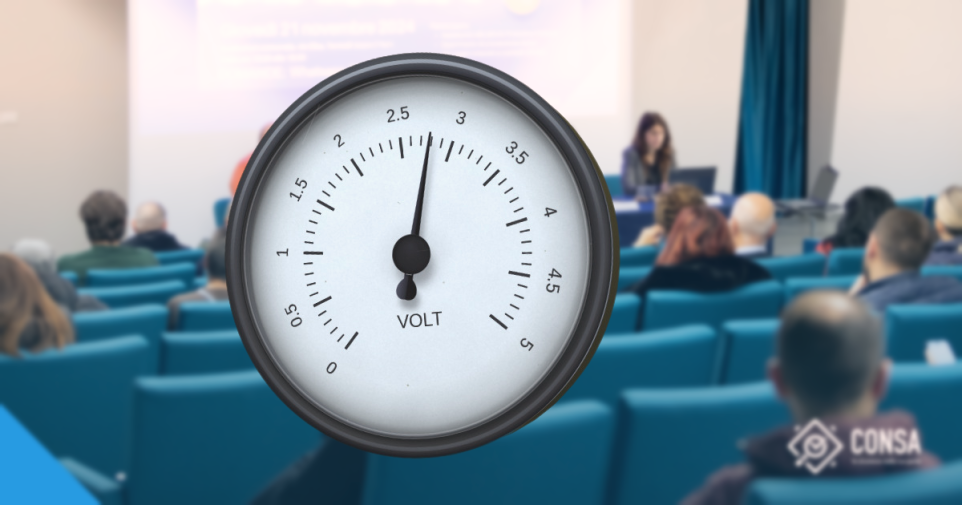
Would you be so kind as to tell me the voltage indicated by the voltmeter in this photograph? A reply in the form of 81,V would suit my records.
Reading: 2.8,V
